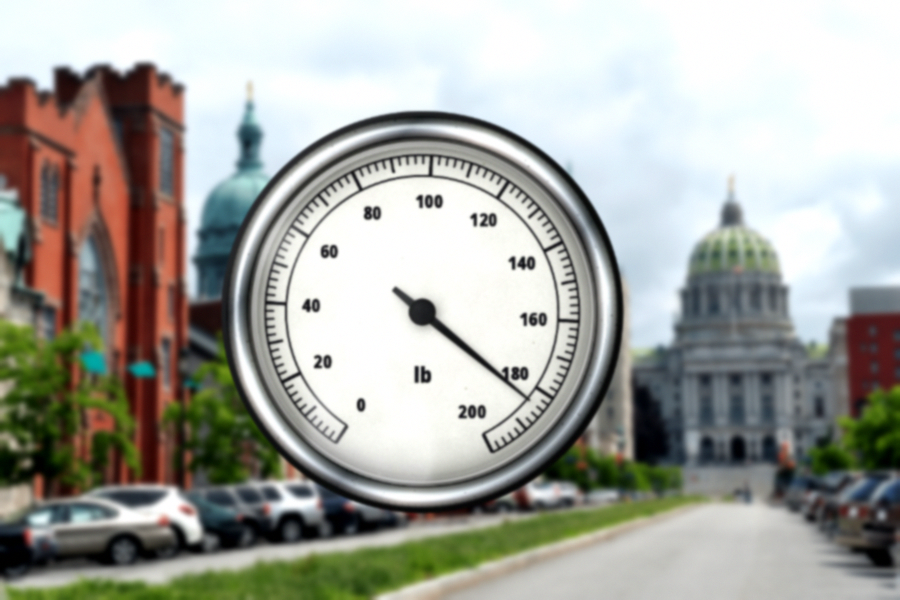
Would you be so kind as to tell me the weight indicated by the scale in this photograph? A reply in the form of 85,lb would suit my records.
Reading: 184,lb
